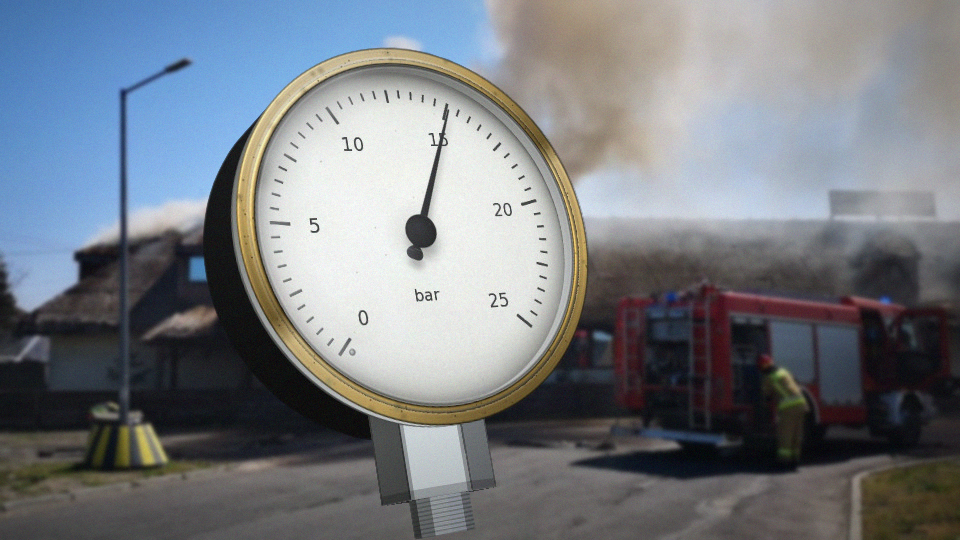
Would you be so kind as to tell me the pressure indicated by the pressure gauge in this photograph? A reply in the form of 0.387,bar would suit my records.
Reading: 15,bar
